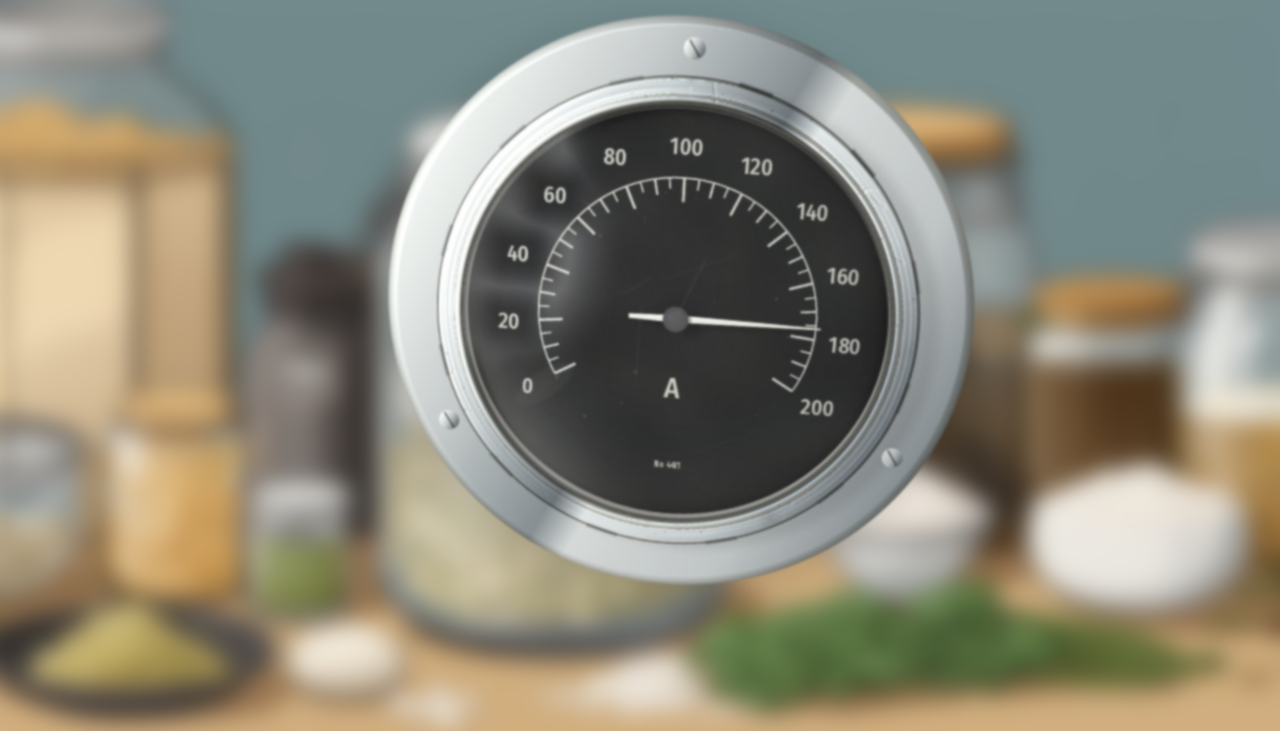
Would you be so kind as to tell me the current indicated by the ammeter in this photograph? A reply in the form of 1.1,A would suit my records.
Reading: 175,A
